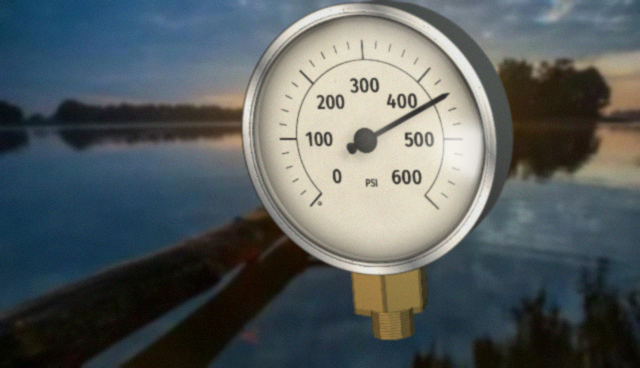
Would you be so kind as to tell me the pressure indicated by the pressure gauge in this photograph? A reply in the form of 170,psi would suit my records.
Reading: 440,psi
